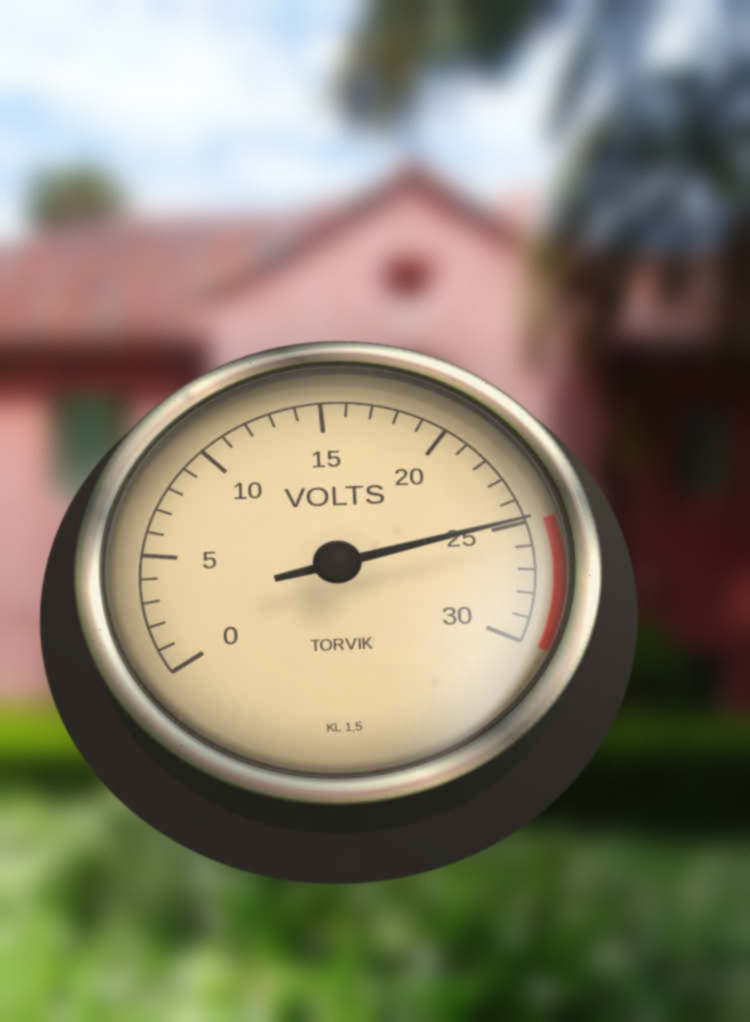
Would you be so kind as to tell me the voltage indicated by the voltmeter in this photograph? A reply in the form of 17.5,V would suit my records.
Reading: 25,V
